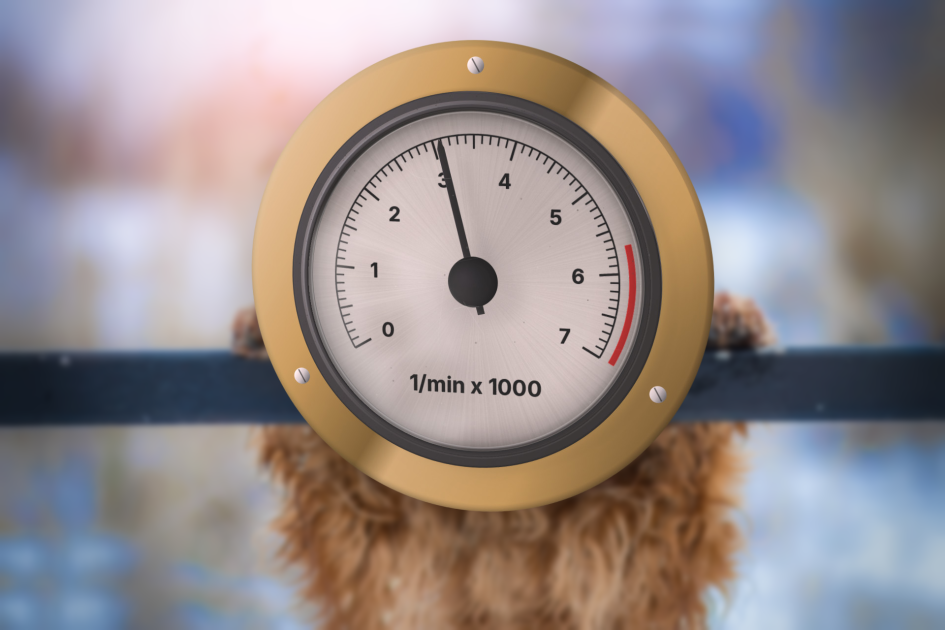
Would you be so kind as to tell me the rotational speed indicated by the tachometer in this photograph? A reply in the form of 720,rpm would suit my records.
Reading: 3100,rpm
